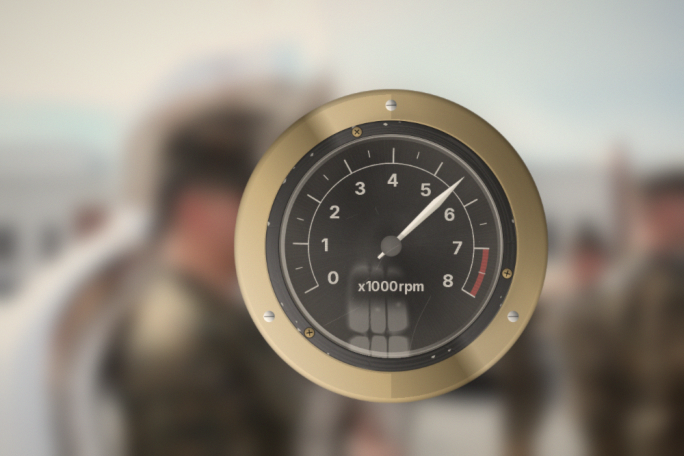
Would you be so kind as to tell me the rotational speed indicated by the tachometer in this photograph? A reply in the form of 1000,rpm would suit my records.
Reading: 5500,rpm
